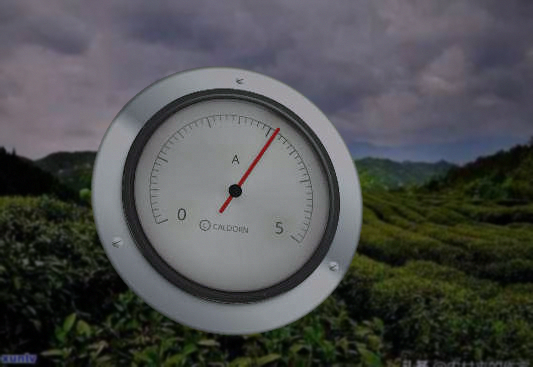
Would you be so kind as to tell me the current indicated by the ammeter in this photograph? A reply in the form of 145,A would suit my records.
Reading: 3.1,A
